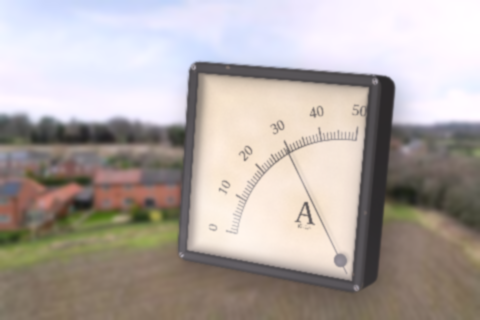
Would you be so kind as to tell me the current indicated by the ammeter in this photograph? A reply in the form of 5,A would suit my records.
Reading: 30,A
